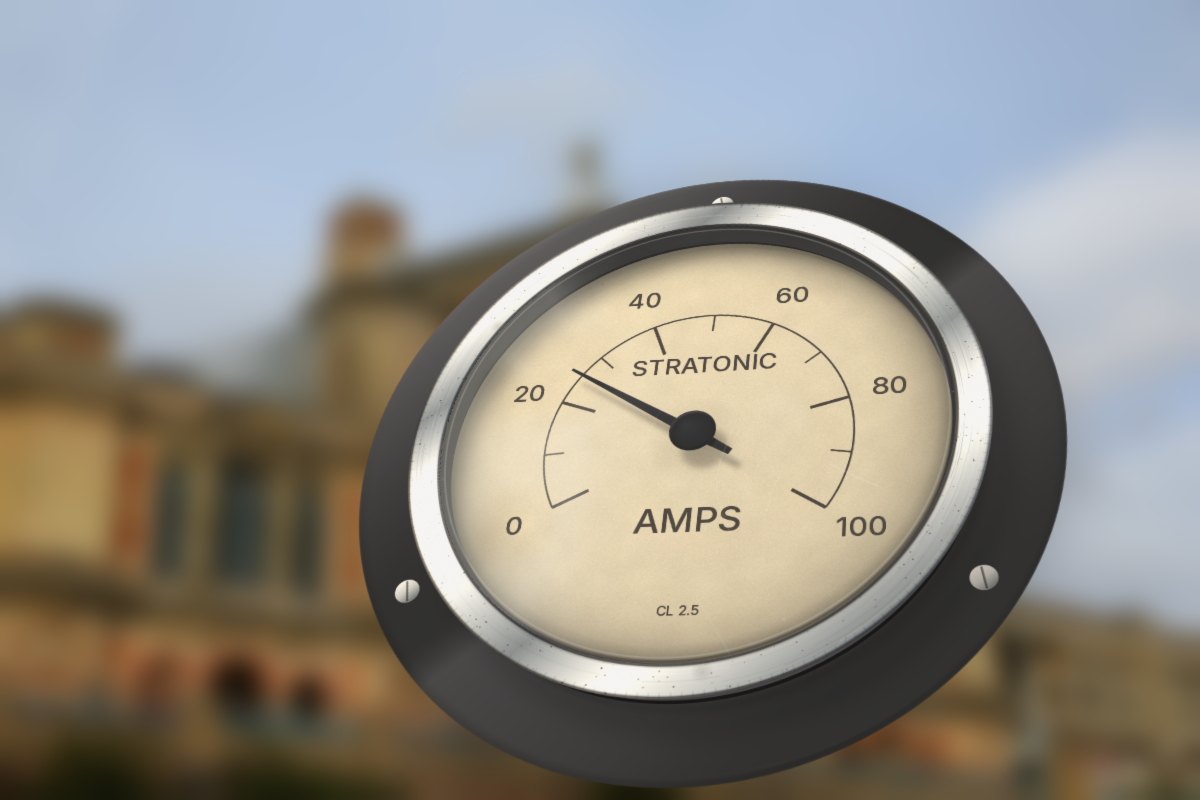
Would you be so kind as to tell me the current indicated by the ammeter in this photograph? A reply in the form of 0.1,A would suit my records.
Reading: 25,A
